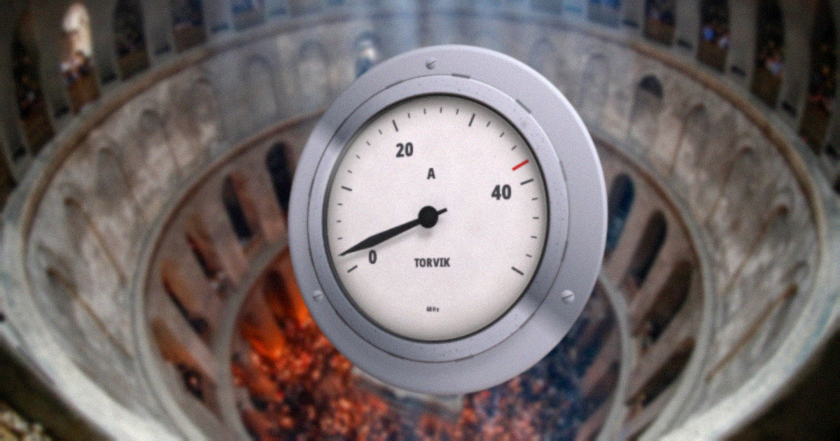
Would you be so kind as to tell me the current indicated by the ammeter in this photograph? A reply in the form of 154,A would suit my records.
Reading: 2,A
